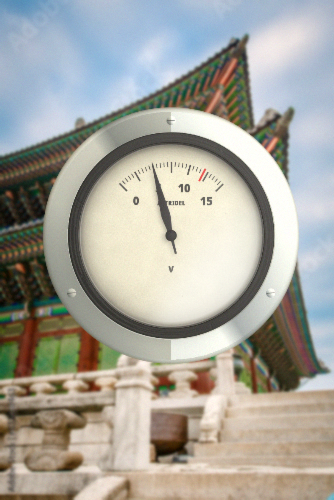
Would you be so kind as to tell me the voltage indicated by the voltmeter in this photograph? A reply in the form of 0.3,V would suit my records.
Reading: 5,V
